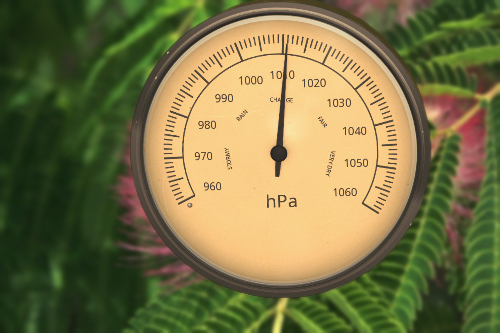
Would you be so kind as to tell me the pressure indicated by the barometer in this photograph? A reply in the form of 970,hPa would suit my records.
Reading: 1011,hPa
